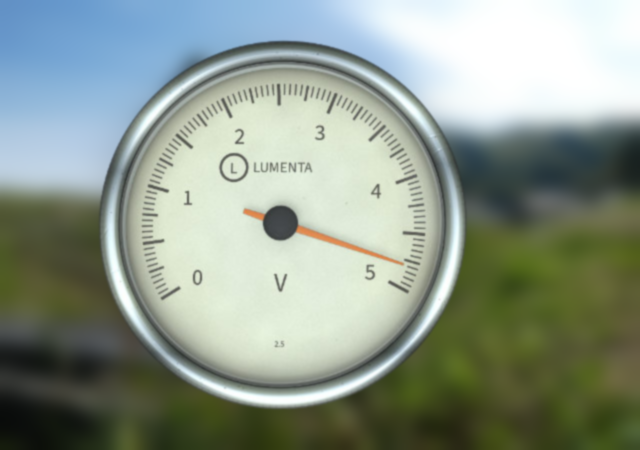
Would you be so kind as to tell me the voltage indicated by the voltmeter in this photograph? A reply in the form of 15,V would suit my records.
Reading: 4.8,V
